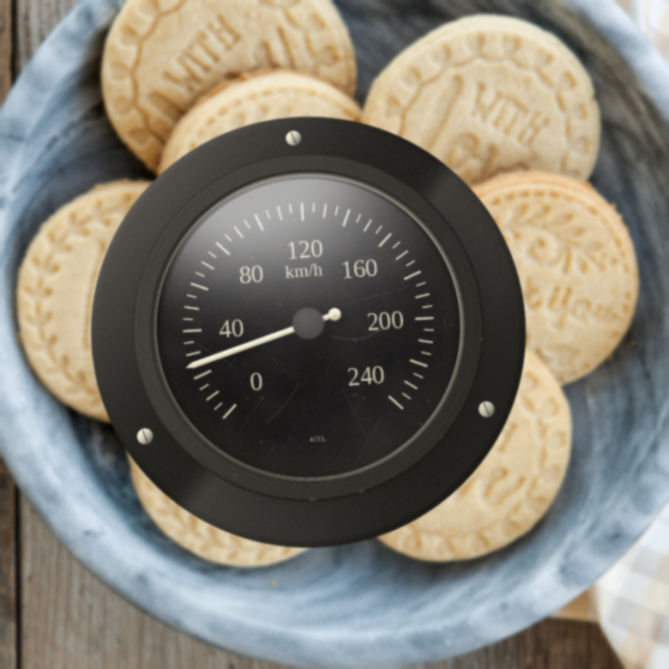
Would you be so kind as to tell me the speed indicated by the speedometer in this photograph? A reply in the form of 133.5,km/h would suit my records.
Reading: 25,km/h
